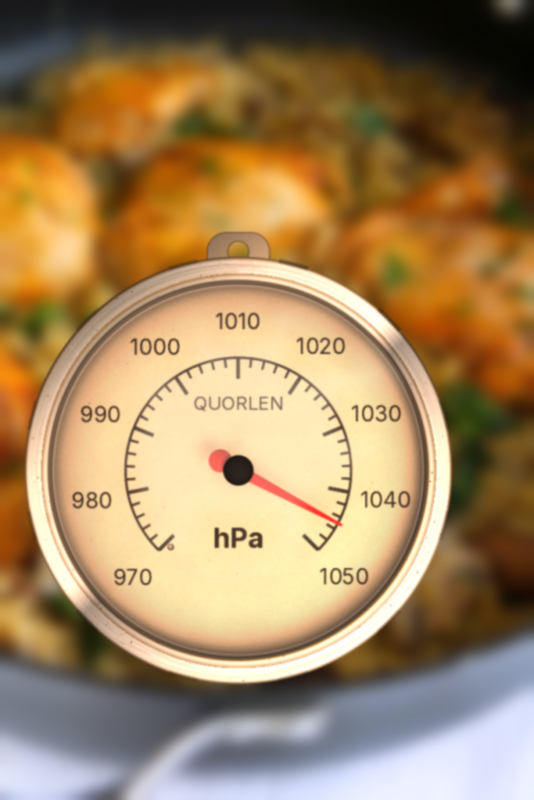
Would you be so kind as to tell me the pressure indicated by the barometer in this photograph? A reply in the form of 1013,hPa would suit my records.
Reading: 1045,hPa
